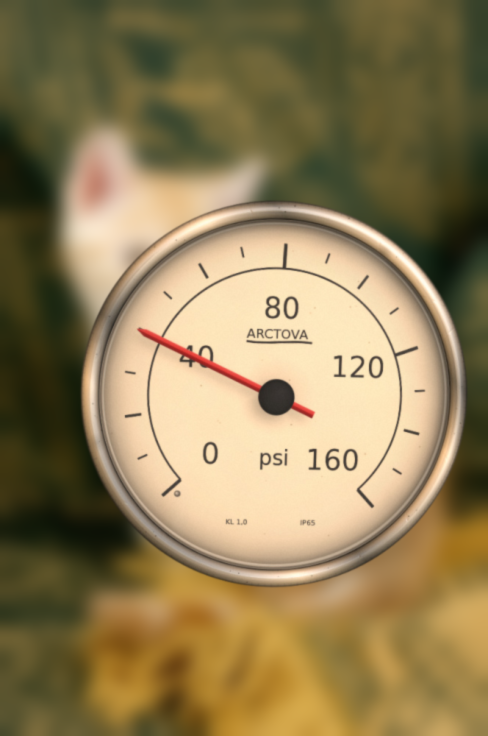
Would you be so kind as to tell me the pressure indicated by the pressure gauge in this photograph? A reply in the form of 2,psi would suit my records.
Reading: 40,psi
